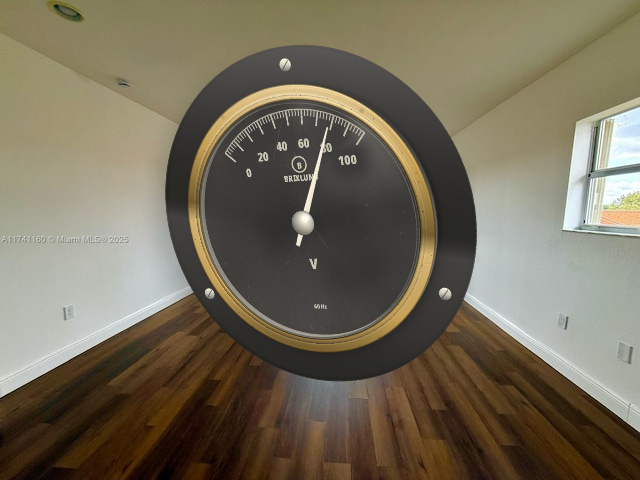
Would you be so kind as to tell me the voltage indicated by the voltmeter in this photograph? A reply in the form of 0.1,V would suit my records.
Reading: 80,V
